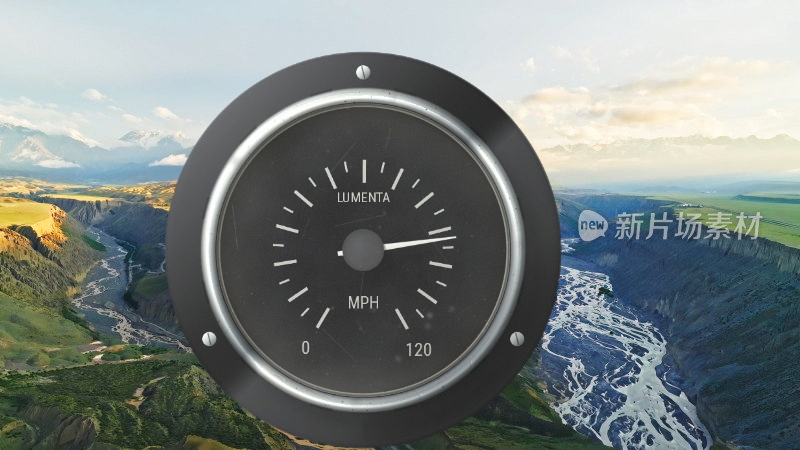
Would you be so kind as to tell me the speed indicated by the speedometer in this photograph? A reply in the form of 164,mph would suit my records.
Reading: 92.5,mph
